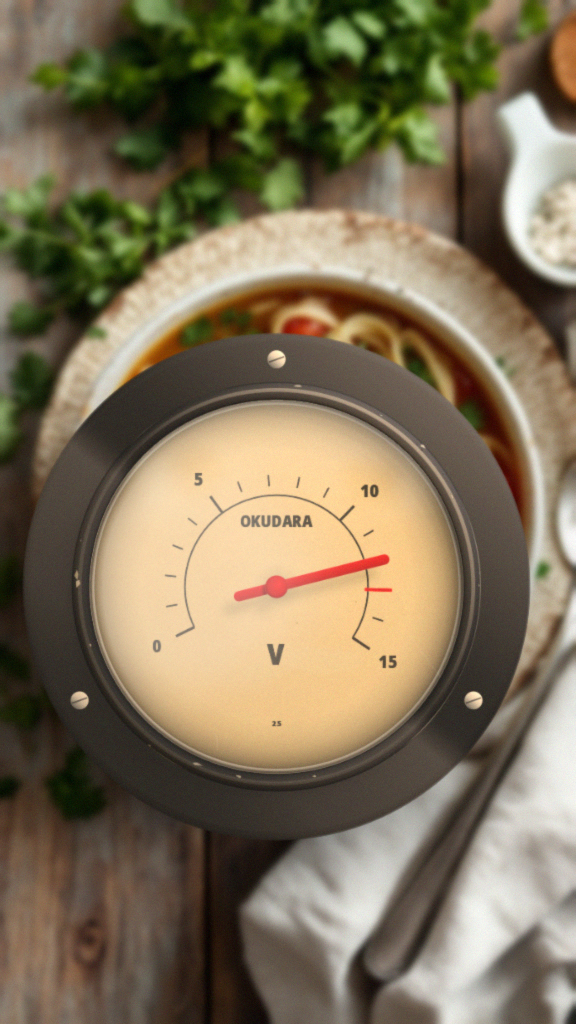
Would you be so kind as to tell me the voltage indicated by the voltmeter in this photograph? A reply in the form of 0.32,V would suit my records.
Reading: 12,V
